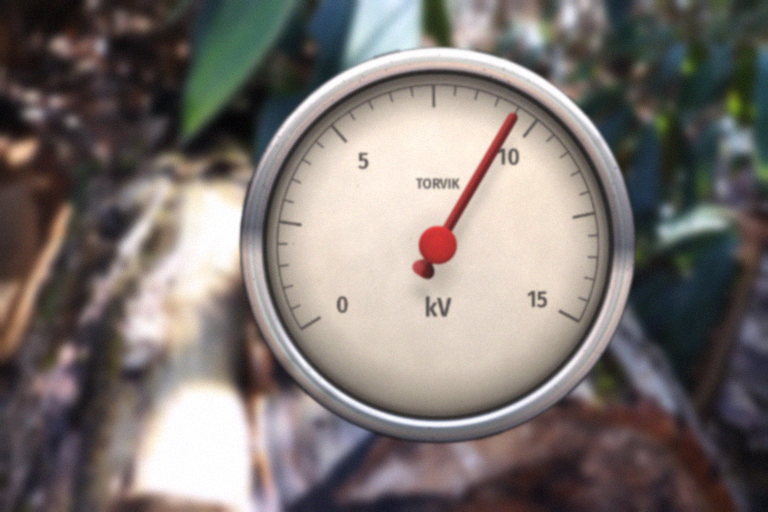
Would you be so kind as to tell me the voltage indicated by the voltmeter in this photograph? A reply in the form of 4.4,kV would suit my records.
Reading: 9.5,kV
